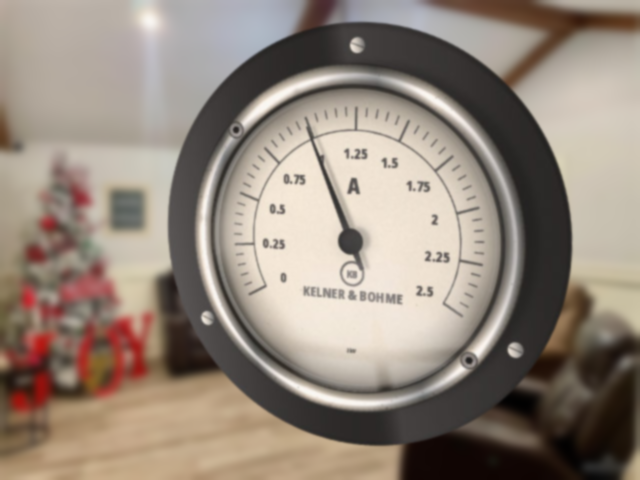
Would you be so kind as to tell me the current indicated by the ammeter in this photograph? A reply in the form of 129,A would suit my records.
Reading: 1,A
